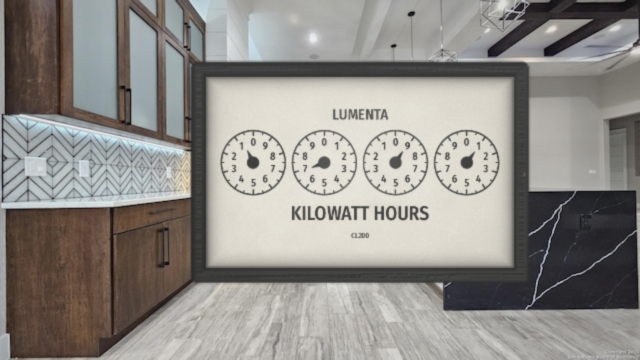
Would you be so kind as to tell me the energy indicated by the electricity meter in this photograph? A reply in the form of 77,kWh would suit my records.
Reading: 691,kWh
